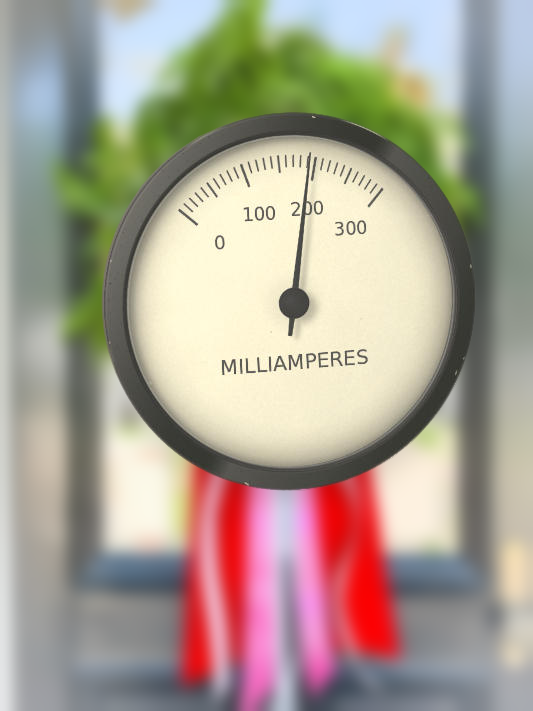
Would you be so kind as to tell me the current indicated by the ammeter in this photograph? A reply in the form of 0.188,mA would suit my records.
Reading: 190,mA
